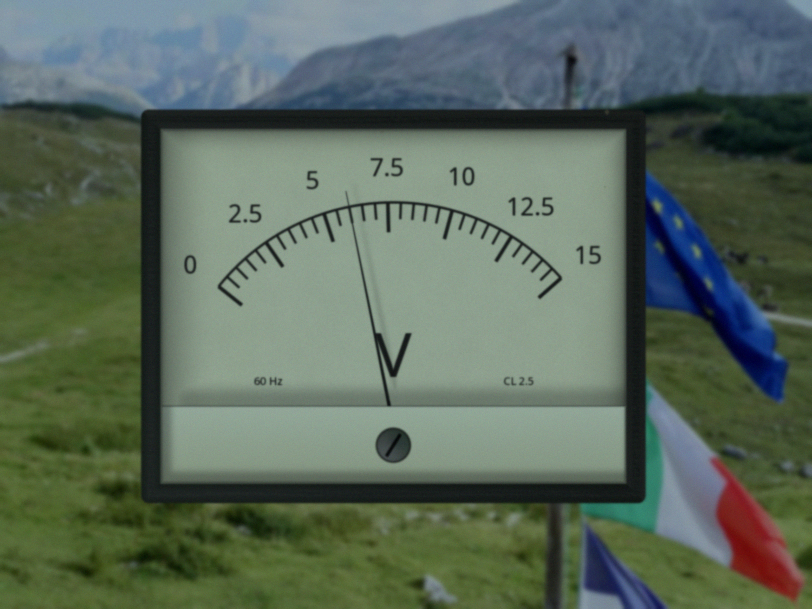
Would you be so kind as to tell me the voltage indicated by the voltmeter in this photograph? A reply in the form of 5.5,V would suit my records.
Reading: 6,V
